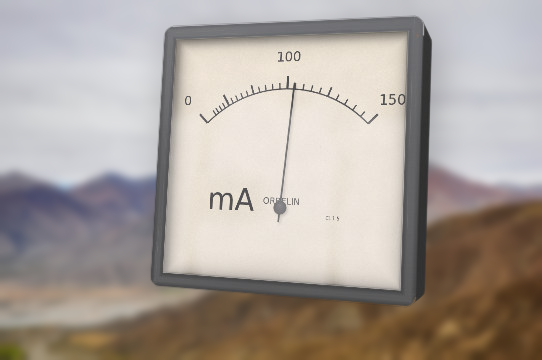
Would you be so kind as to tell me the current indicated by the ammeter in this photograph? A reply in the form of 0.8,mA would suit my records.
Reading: 105,mA
